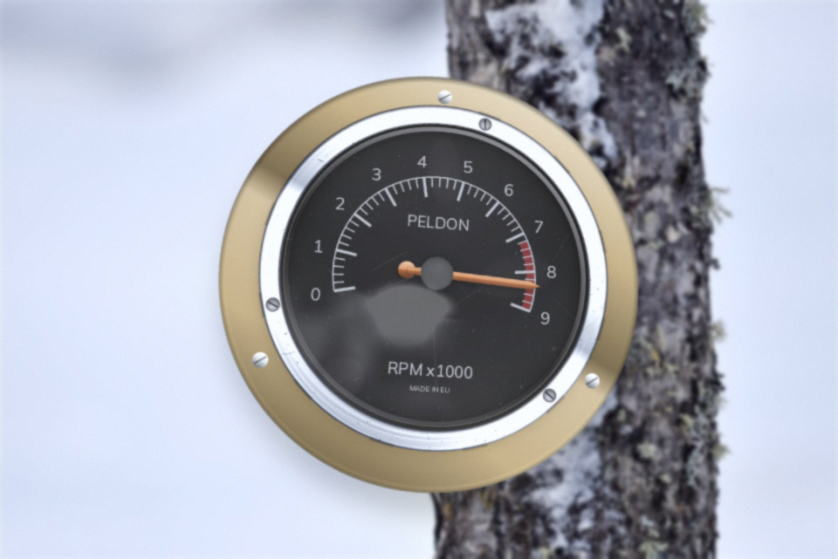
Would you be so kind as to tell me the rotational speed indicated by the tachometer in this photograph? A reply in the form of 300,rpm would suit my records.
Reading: 8400,rpm
